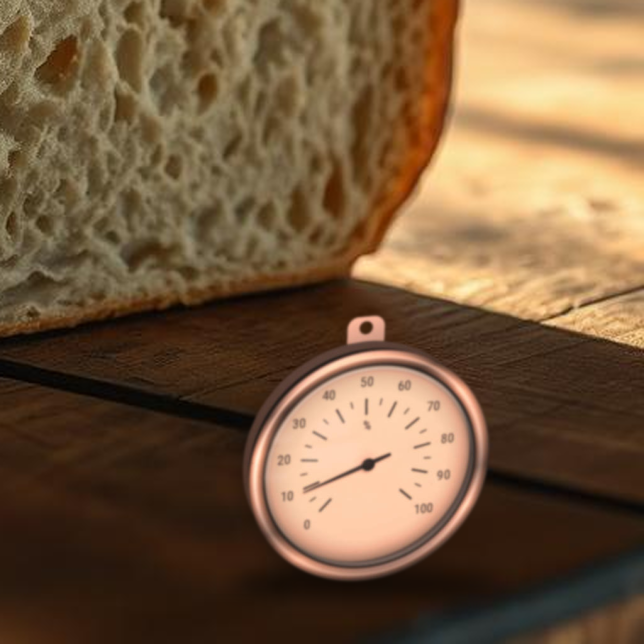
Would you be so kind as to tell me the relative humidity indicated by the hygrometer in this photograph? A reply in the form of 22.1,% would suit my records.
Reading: 10,%
